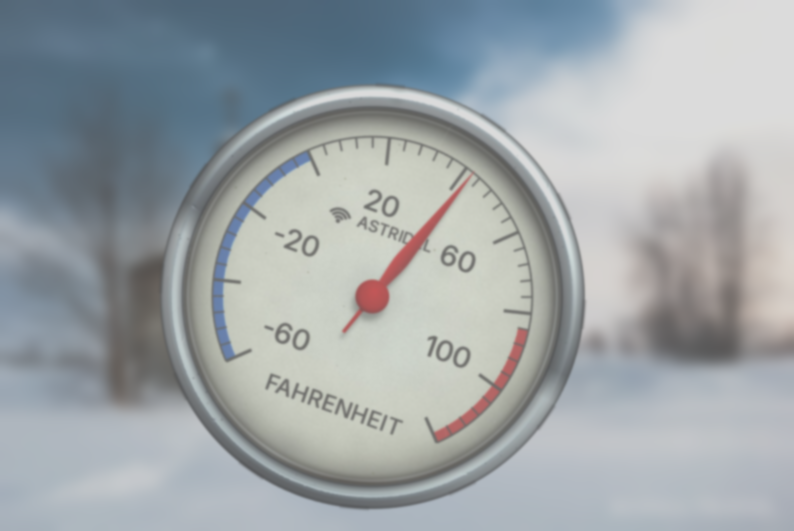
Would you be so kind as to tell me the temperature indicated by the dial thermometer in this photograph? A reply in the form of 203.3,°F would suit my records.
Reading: 42,°F
